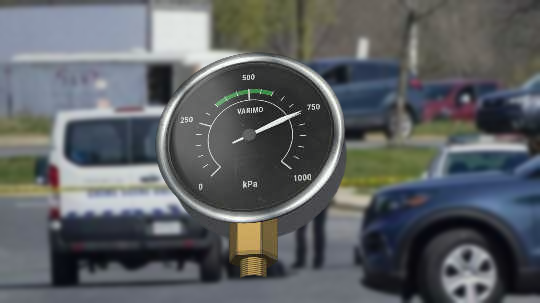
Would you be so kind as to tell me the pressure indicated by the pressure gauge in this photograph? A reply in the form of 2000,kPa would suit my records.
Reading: 750,kPa
